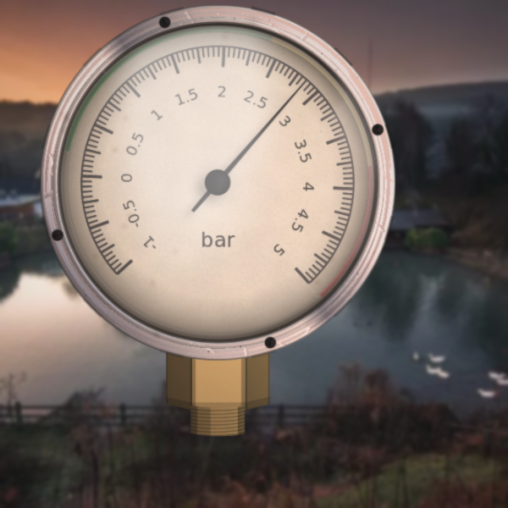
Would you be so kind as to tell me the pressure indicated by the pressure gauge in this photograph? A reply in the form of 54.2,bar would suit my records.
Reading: 2.85,bar
